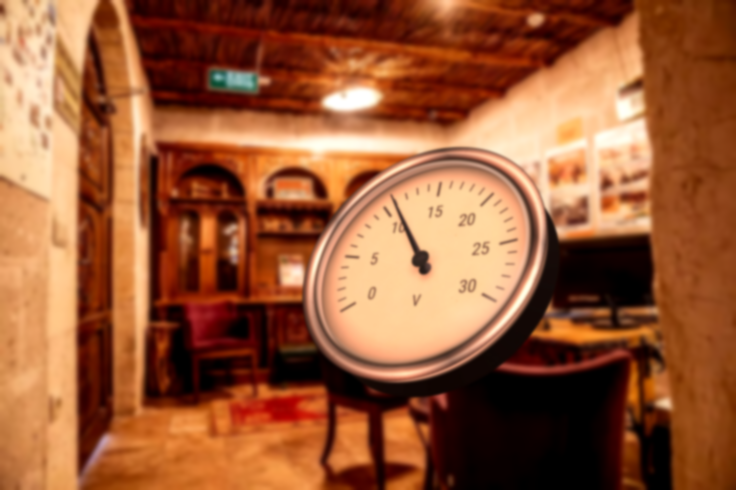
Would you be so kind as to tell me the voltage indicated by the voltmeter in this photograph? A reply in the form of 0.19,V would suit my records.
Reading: 11,V
